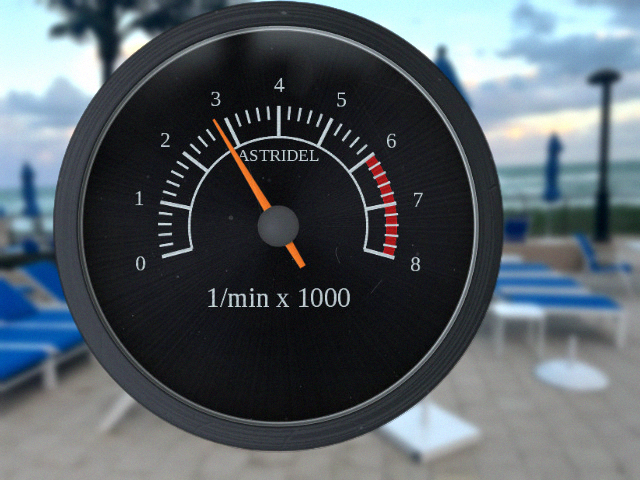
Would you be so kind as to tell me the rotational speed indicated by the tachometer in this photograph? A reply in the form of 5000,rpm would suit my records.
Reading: 2800,rpm
